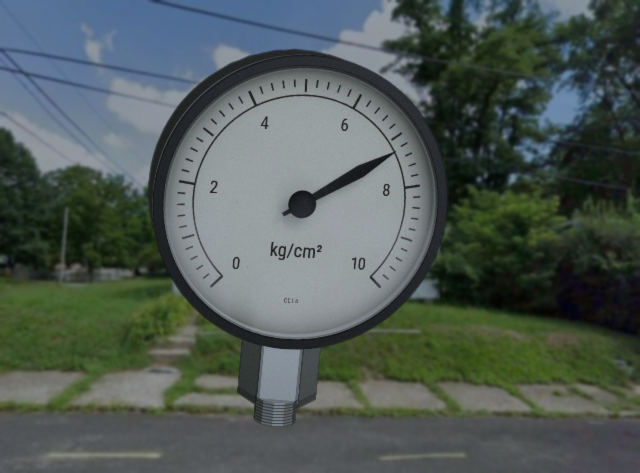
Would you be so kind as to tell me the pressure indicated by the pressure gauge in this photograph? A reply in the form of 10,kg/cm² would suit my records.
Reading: 7.2,kg/cm²
